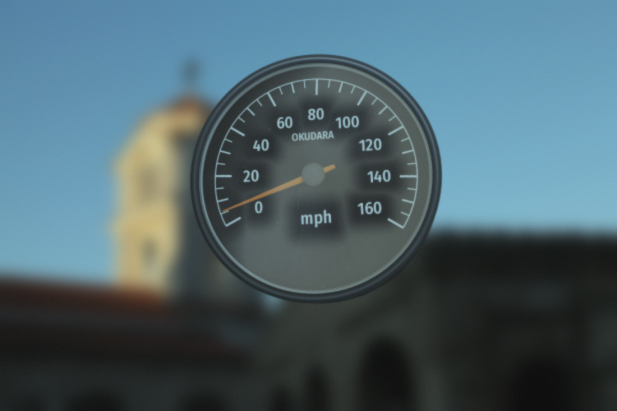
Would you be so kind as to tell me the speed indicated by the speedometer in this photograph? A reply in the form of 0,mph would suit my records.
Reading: 5,mph
